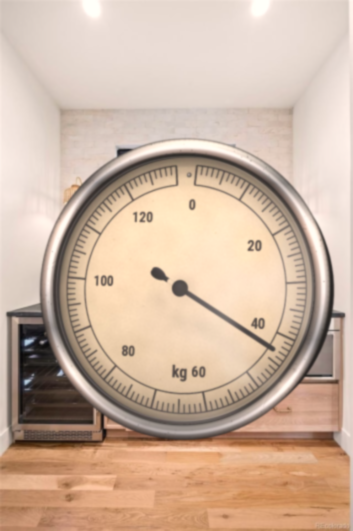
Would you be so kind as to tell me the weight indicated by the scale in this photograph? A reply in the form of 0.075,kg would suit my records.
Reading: 43,kg
